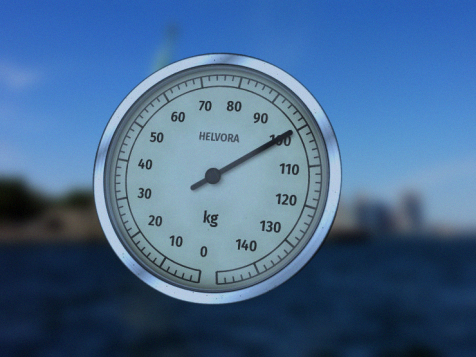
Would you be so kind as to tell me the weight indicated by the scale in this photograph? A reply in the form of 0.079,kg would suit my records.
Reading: 100,kg
